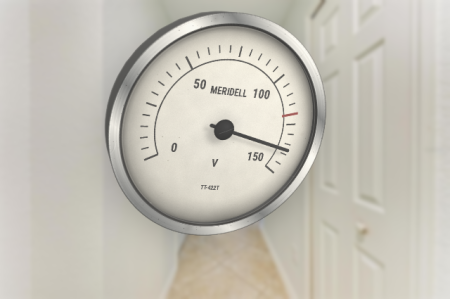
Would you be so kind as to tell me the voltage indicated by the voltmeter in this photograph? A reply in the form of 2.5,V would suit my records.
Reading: 137.5,V
